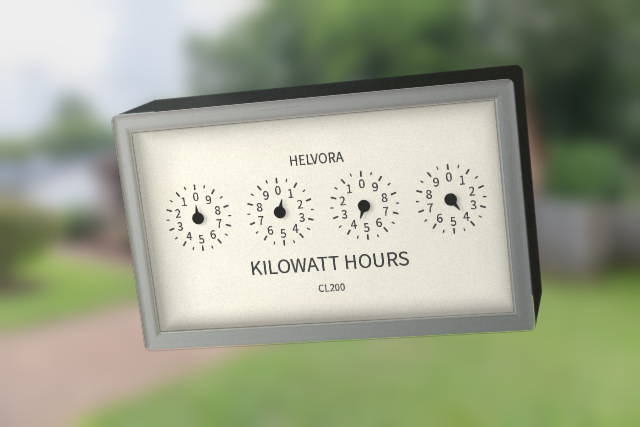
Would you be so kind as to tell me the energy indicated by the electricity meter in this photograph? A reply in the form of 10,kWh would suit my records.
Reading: 44,kWh
